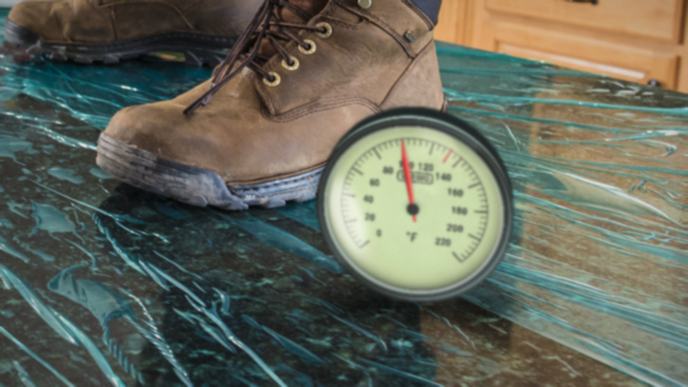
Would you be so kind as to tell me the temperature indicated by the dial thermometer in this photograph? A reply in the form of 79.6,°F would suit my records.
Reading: 100,°F
